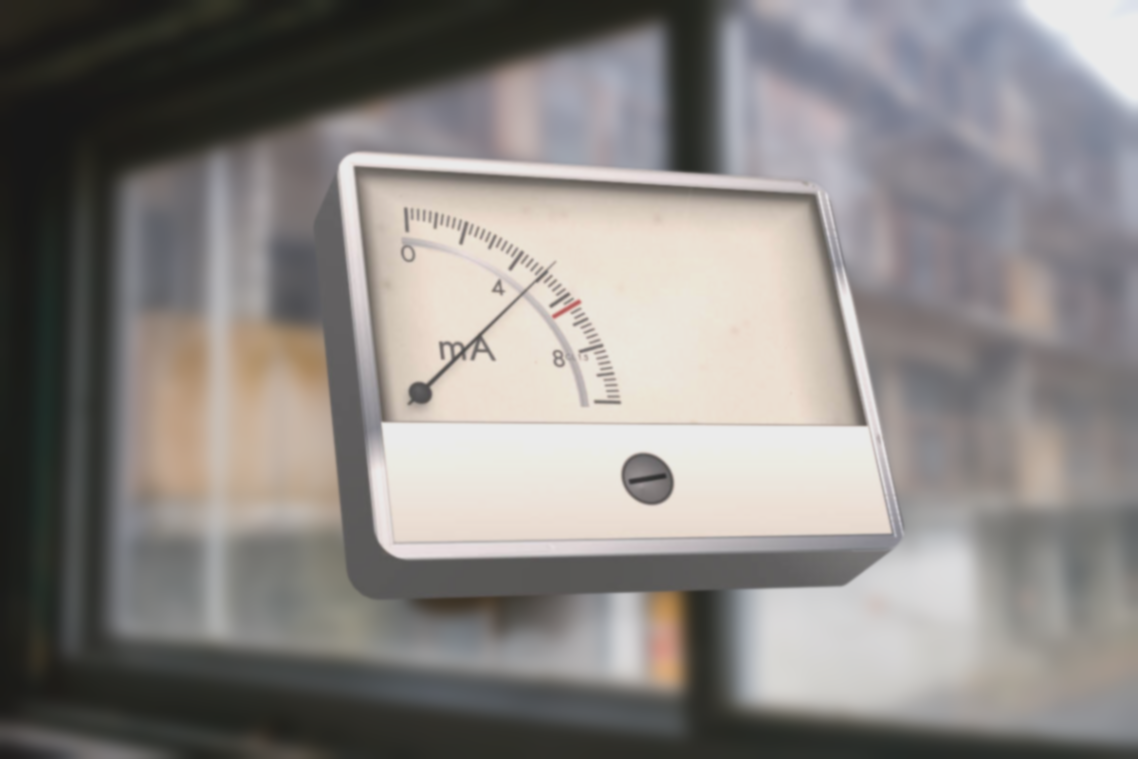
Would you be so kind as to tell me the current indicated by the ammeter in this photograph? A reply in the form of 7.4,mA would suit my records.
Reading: 5,mA
